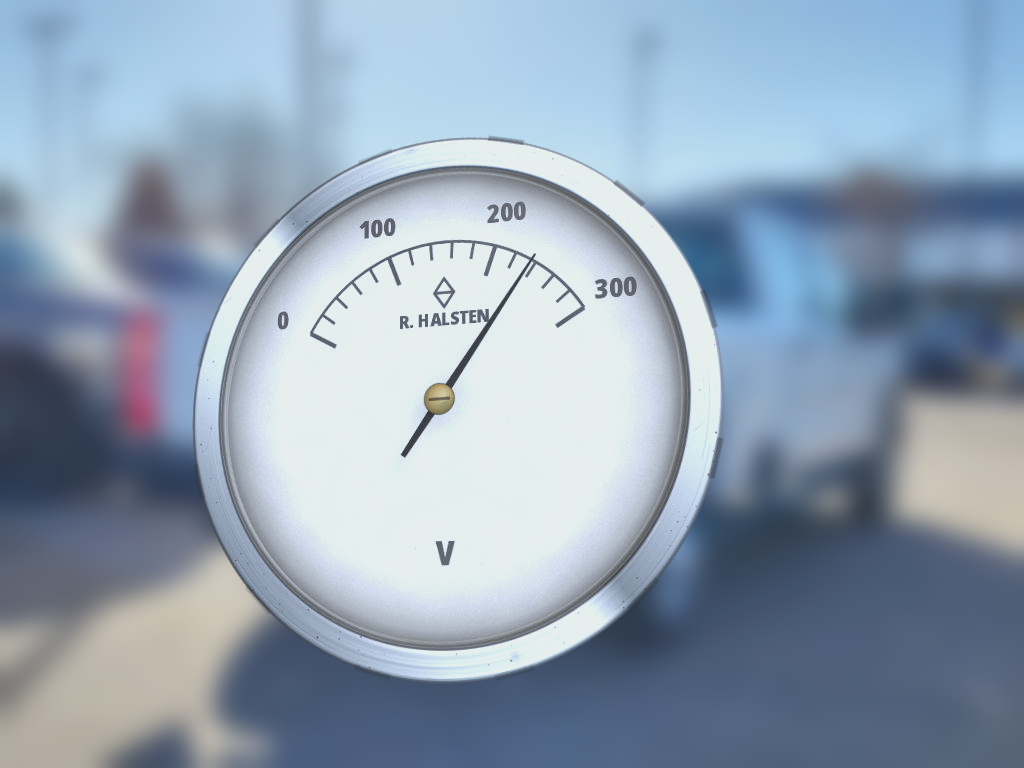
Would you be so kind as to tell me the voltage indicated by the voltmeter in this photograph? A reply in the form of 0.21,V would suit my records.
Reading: 240,V
